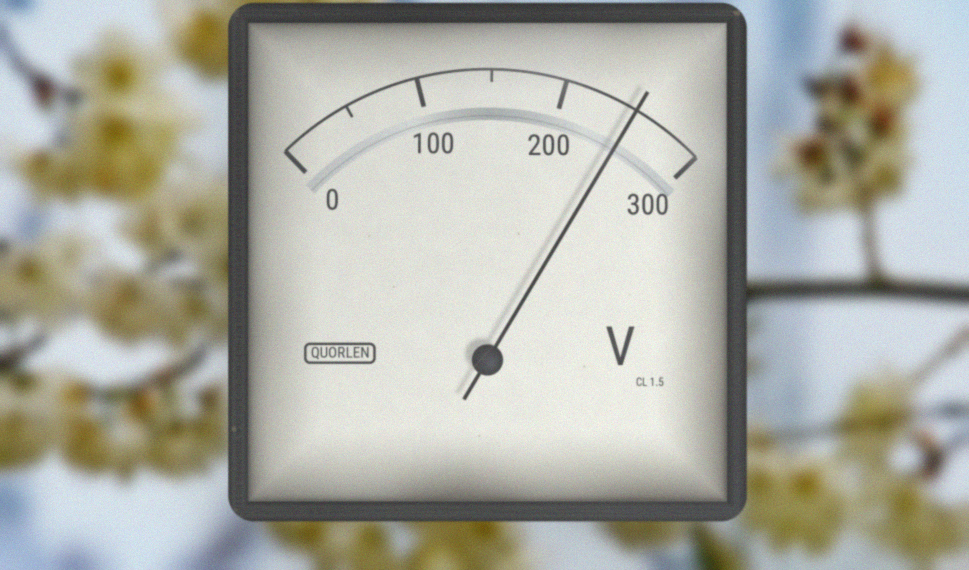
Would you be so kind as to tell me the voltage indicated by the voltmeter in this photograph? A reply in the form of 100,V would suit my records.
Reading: 250,V
